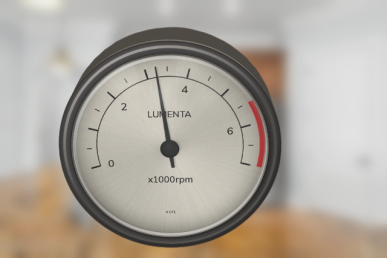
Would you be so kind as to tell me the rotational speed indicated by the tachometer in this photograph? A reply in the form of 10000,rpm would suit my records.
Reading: 3250,rpm
